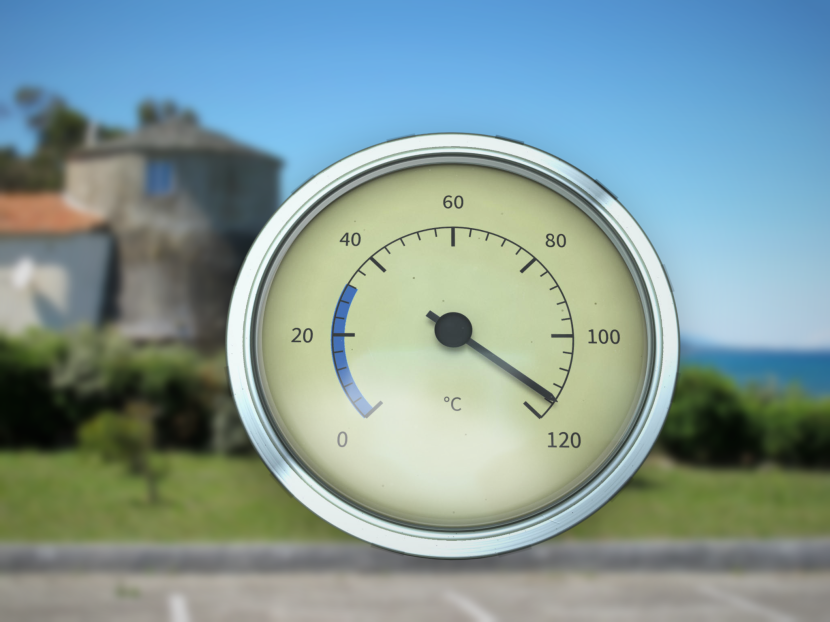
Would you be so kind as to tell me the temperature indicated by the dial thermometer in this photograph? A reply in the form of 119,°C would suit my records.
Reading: 116,°C
